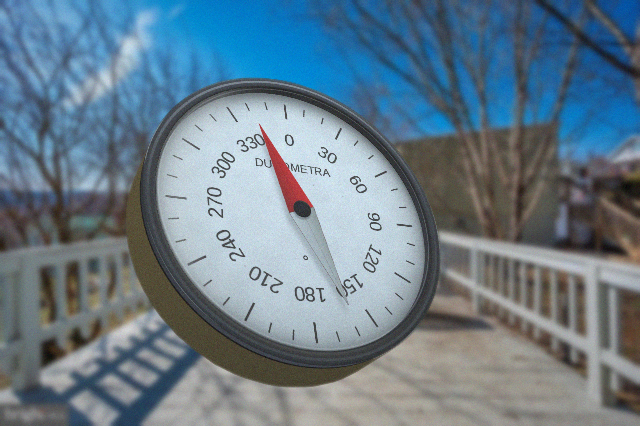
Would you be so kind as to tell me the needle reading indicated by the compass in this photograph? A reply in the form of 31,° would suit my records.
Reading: 340,°
